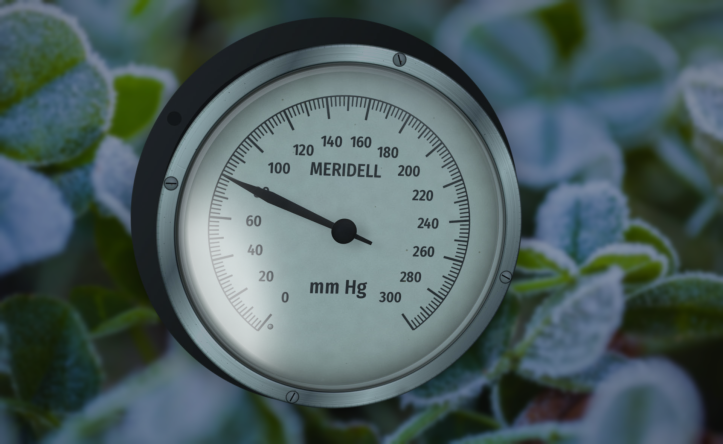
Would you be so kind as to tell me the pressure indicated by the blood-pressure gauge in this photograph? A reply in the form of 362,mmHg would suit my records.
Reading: 80,mmHg
